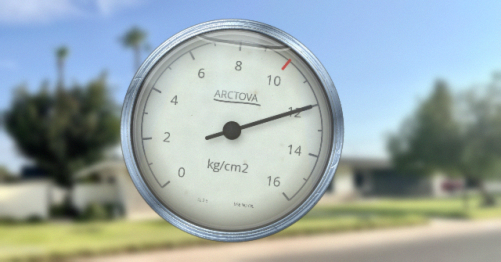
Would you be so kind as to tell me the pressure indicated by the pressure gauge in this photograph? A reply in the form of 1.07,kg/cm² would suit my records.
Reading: 12,kg/cm²
